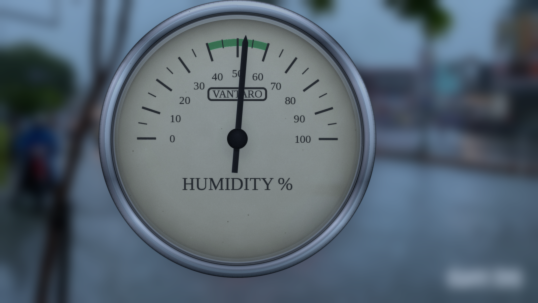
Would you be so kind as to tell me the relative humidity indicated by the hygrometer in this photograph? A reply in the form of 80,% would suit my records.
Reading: 52.5,%
